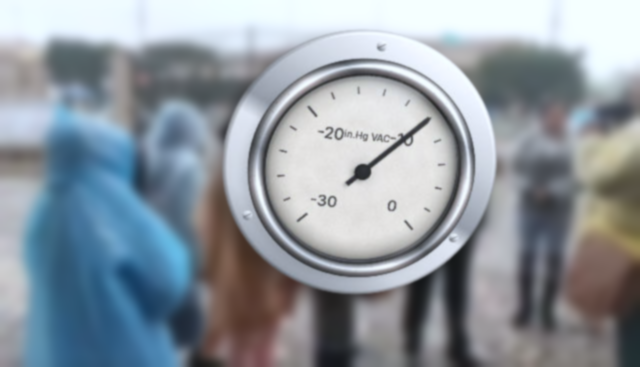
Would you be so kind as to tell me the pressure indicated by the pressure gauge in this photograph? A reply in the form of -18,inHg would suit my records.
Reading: -10,inHg
